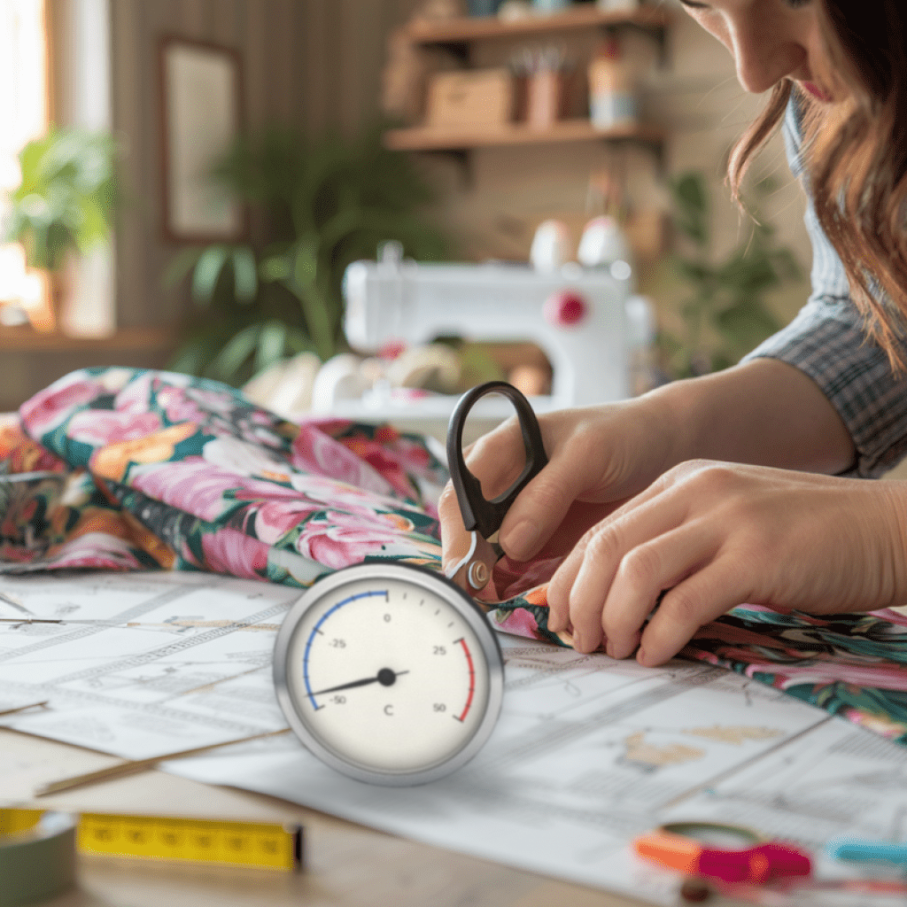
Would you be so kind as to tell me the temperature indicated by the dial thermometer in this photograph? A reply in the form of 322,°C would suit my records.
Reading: -45,°C
